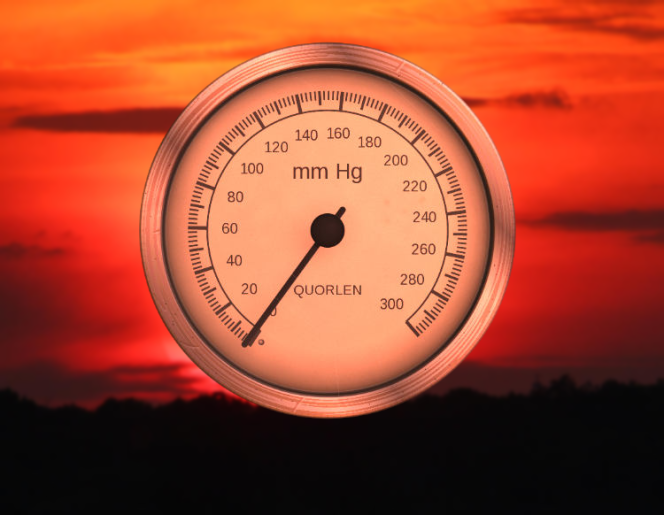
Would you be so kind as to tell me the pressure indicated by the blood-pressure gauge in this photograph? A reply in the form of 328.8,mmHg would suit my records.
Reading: 2,mmHg
